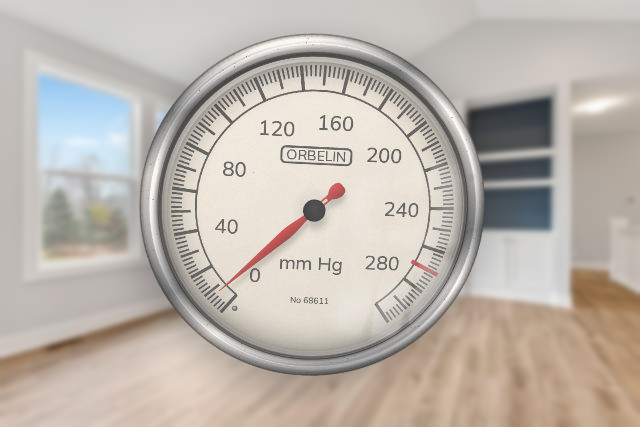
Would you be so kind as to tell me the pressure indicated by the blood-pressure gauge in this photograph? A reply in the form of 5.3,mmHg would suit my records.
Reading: 8,mmHg
